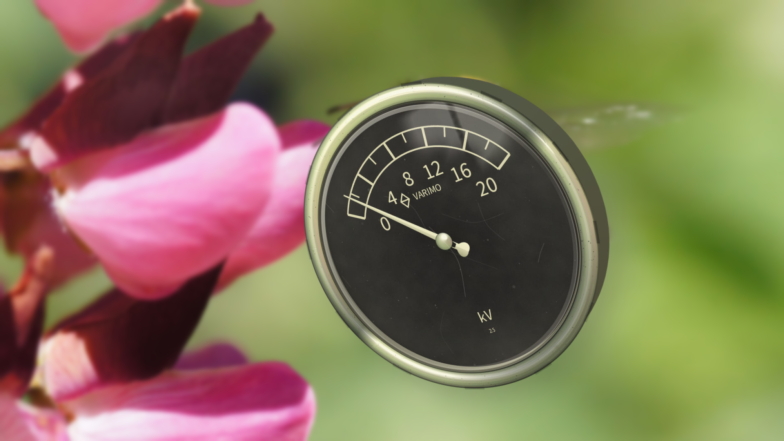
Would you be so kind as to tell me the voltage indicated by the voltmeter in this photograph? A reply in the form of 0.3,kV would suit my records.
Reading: 2,kV
